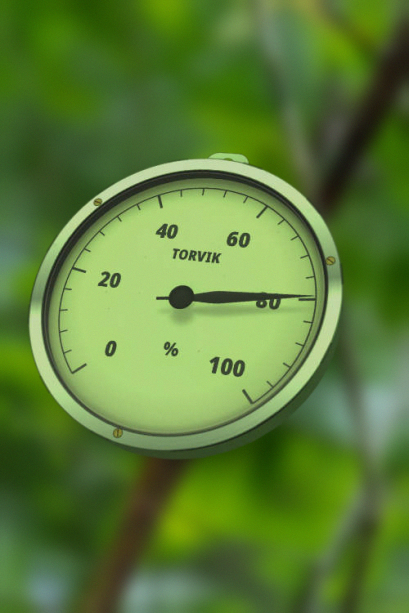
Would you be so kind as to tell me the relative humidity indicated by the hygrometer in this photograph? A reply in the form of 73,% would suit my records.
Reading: 80,%
